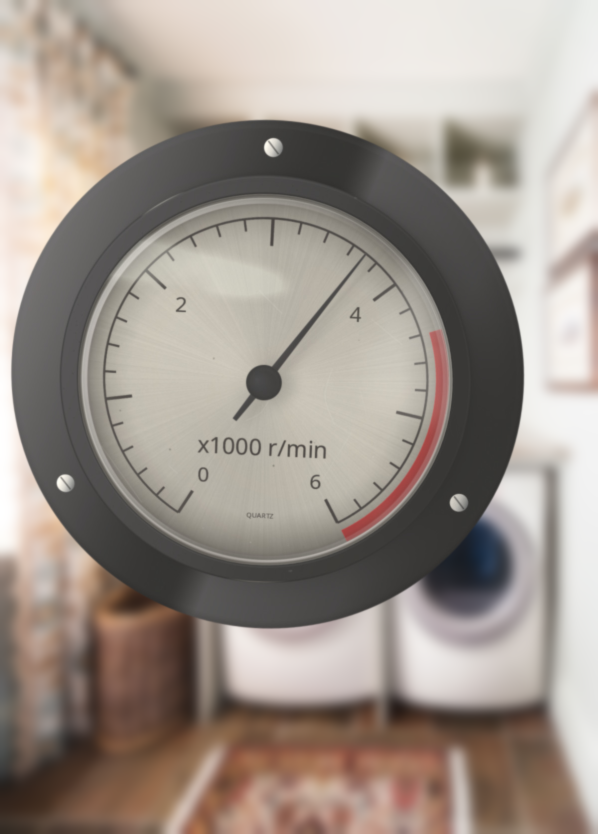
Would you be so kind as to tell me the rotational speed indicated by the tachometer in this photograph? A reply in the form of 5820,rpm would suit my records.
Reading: 3700,rpm
